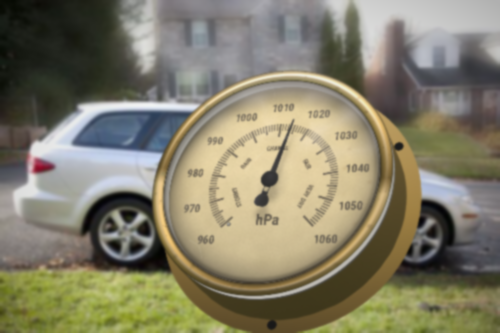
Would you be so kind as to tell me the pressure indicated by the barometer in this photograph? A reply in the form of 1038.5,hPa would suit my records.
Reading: 1015,hPa
